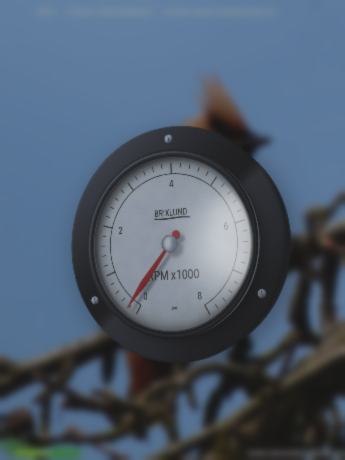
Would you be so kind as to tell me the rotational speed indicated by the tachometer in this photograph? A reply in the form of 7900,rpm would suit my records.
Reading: 200,rpm
